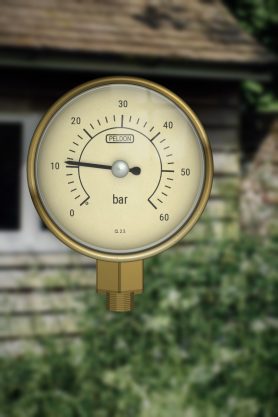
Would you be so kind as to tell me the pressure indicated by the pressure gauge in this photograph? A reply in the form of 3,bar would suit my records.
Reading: 11,bar
